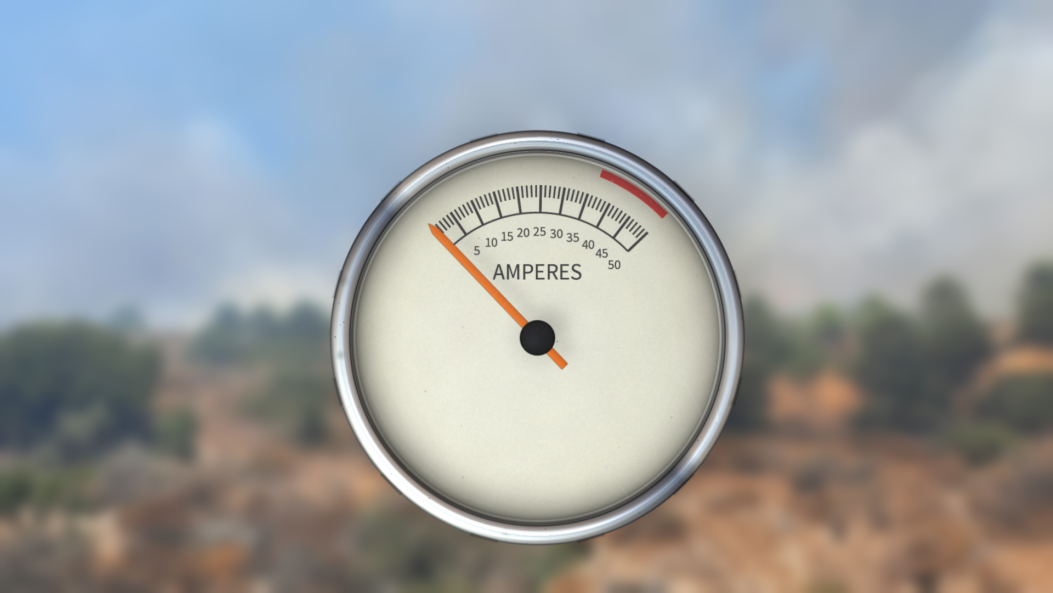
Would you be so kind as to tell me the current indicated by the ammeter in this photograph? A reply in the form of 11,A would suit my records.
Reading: 0,A
